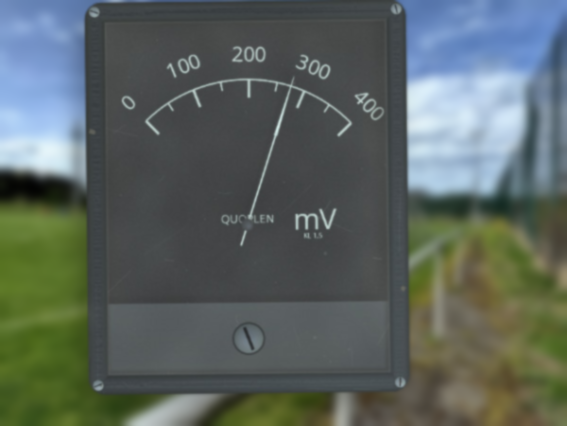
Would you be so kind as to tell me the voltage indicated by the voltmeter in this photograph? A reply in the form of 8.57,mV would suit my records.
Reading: 275,mV
